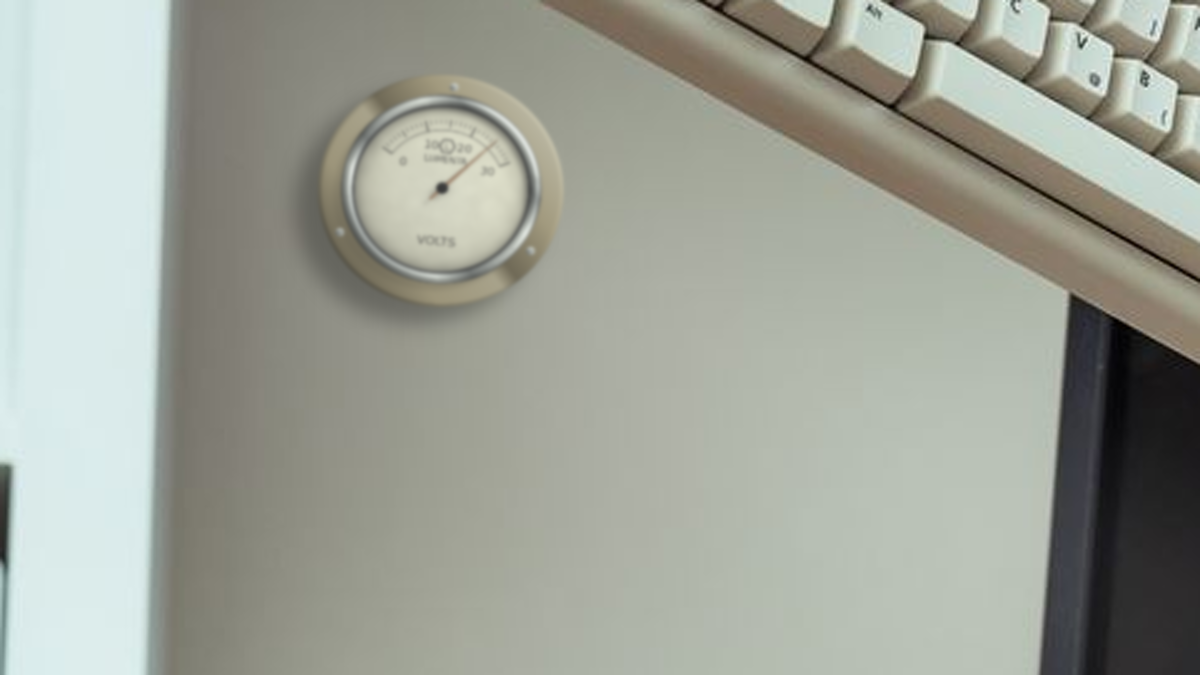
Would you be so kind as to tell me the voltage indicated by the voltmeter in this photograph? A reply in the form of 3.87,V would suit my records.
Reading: 25,V
